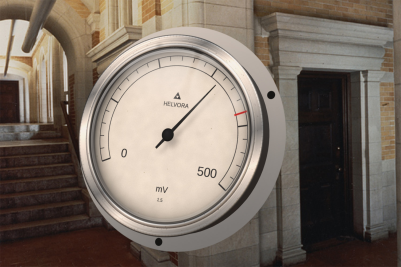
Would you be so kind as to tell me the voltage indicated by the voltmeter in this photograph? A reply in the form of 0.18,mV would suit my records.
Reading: 320,mV
